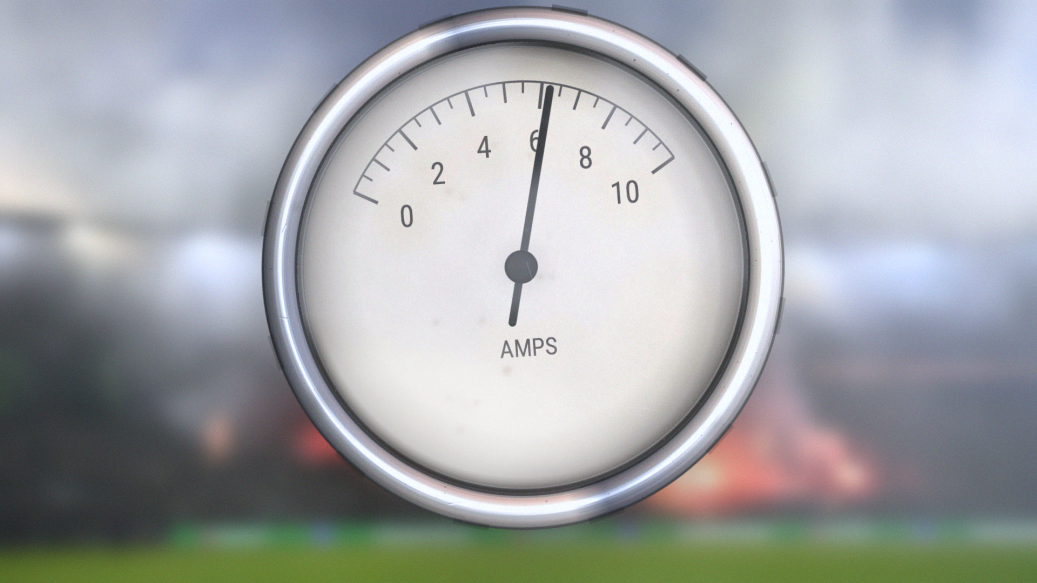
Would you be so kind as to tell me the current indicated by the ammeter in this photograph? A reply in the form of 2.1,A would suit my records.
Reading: 6.25,A
